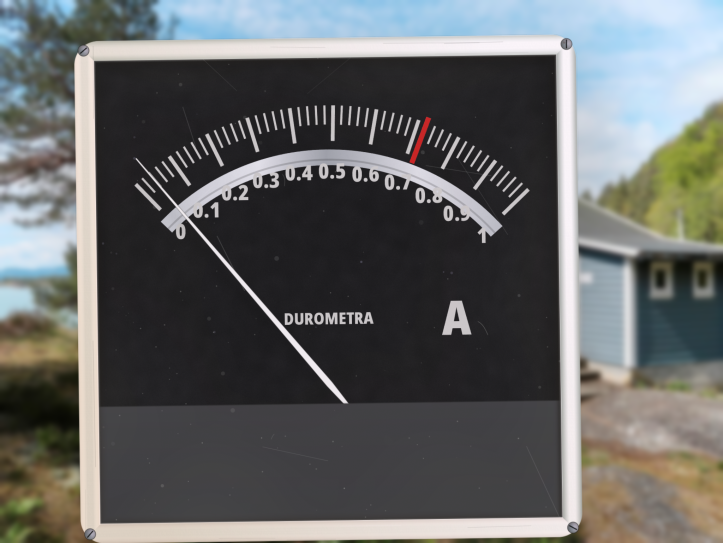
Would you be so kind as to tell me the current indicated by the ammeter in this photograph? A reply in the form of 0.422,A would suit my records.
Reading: 0.04,A
